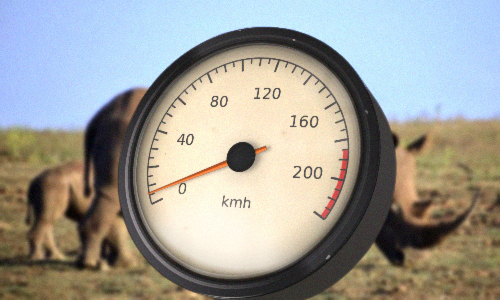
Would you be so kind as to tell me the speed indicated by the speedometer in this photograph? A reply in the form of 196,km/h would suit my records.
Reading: 5,km/h
